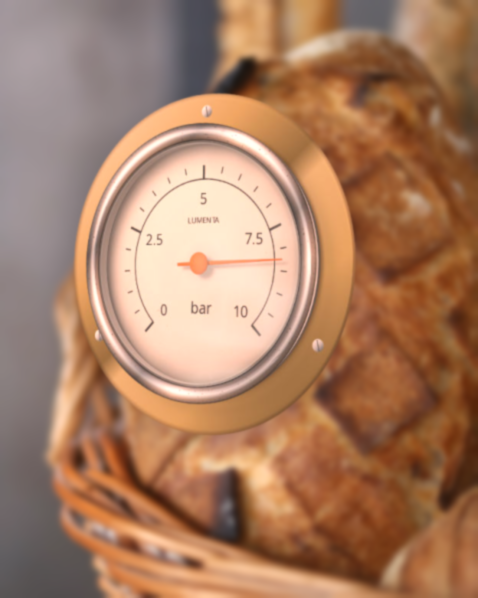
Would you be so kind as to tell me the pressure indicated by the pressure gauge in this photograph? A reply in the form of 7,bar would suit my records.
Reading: 8.25,bar
